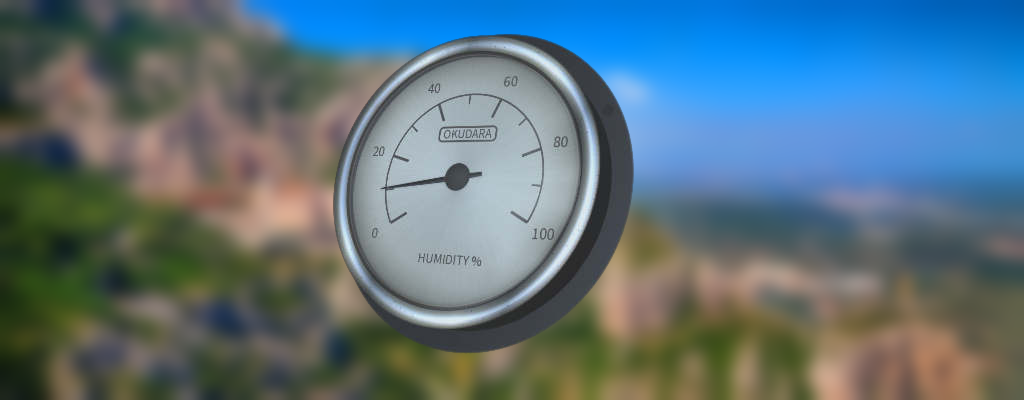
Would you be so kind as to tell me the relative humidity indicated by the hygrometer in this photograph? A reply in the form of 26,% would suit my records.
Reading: 10,%
